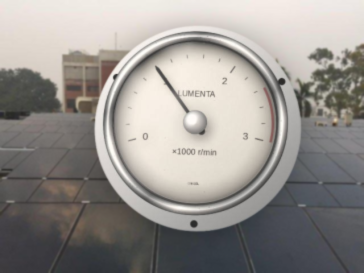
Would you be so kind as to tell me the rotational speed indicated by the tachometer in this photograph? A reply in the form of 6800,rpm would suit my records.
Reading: 1000,rpm
